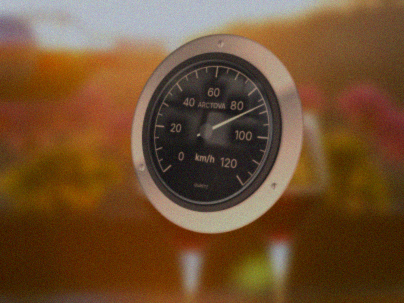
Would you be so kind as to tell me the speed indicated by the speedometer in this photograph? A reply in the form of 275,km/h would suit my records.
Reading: 87.5,km/h
